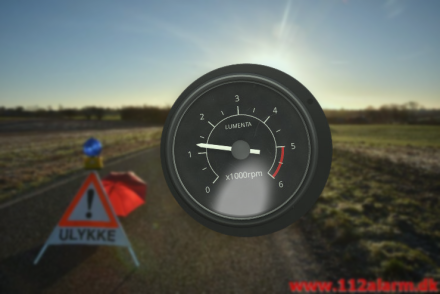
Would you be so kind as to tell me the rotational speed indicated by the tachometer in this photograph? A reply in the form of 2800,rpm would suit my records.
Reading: 1250,rpm
